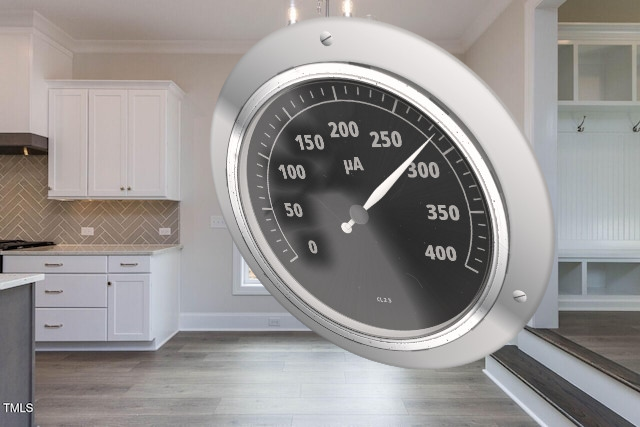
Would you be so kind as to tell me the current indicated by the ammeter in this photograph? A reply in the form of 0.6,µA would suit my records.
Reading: 285,µA
